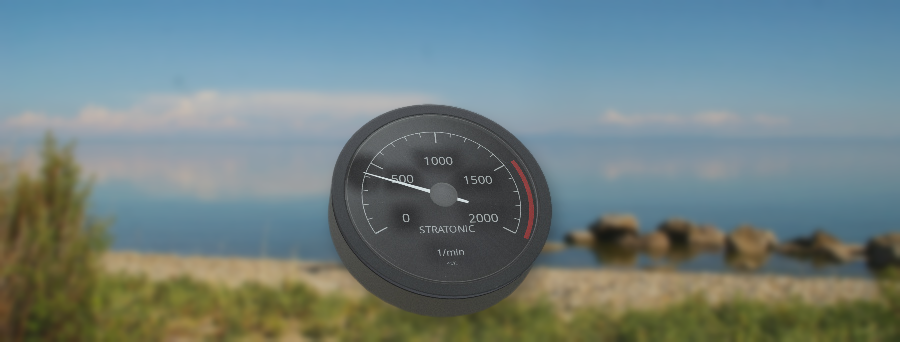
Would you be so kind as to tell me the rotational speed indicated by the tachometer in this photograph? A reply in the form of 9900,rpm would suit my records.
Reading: 400,rpm
